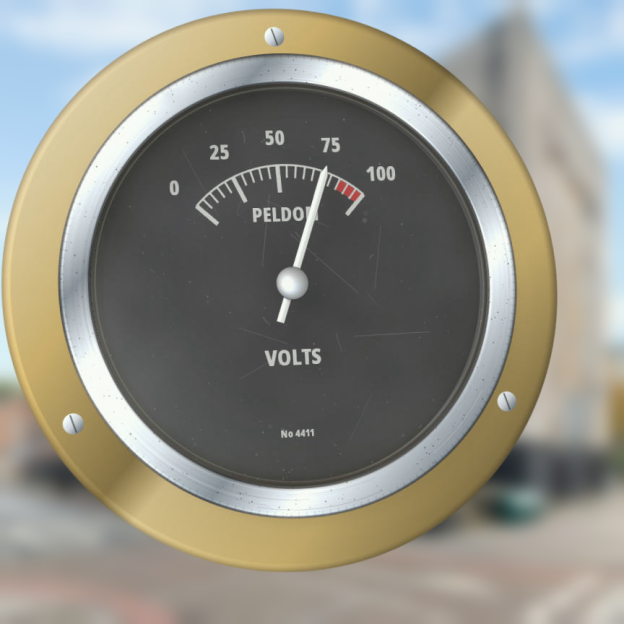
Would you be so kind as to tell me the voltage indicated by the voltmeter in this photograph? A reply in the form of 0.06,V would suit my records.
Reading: 75,V
